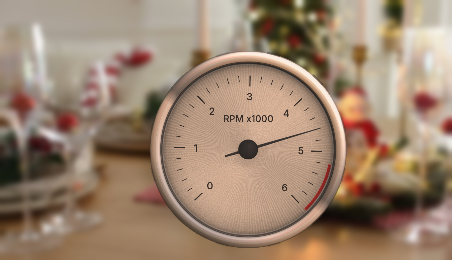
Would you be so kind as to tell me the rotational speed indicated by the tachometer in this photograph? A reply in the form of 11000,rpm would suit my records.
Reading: 4600,rpm
